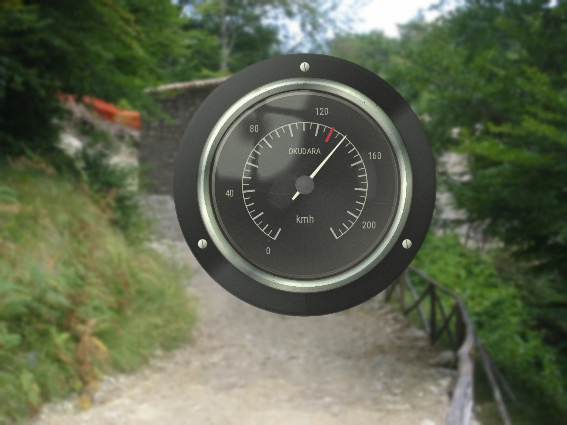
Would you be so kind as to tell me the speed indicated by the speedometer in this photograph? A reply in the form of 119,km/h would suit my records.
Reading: 140,km/h
